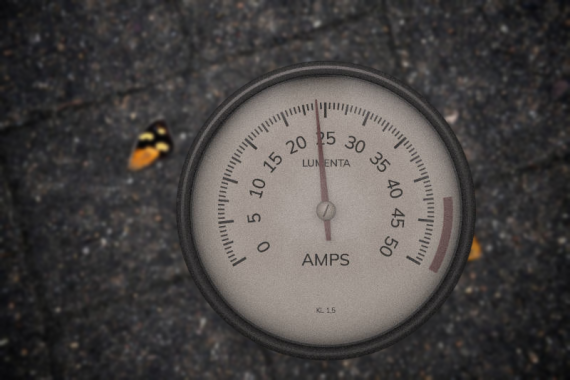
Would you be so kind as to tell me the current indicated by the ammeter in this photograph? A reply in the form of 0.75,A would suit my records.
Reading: 24,A
